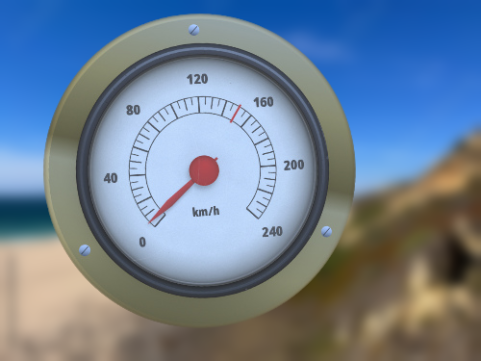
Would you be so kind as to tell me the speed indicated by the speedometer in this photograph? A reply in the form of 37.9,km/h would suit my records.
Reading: 5,km/h
